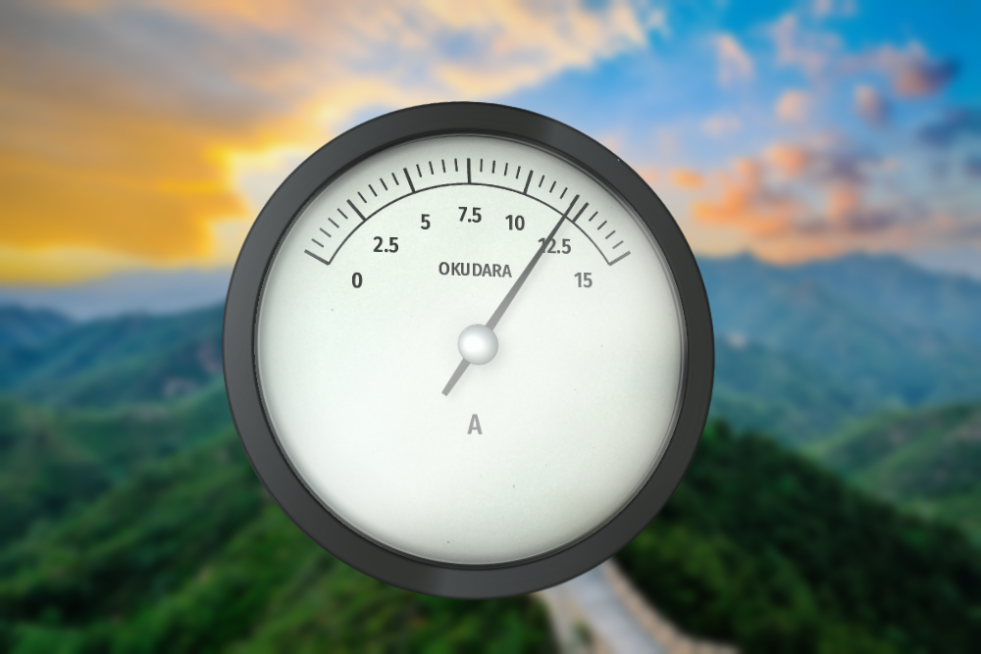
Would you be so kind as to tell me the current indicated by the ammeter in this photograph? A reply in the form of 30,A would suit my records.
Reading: 12,A
